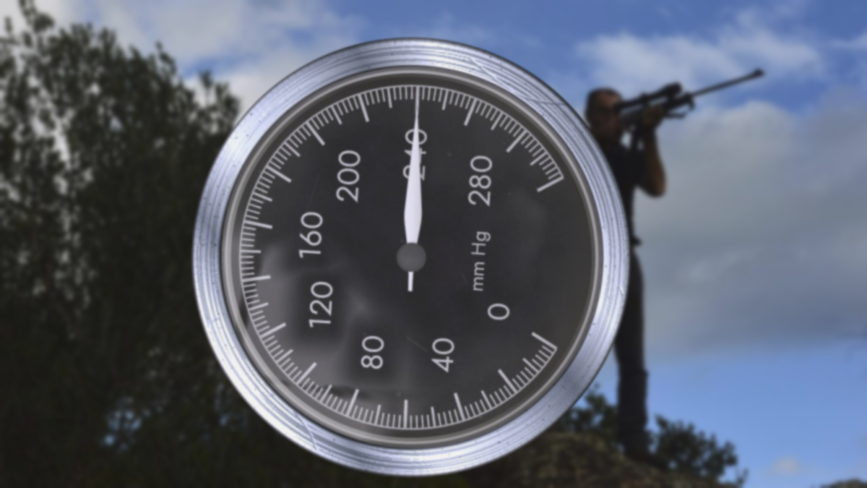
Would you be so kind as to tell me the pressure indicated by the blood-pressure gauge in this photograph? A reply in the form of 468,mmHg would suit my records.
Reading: 240,mmHg
